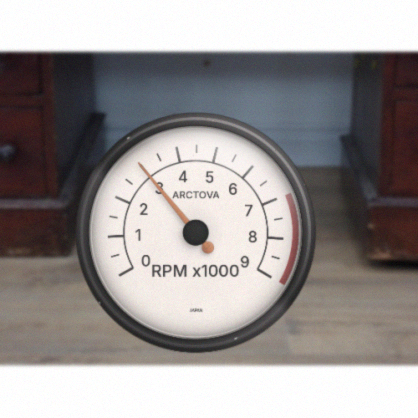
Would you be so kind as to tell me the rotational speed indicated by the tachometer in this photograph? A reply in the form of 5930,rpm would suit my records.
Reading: 3000,rpm
